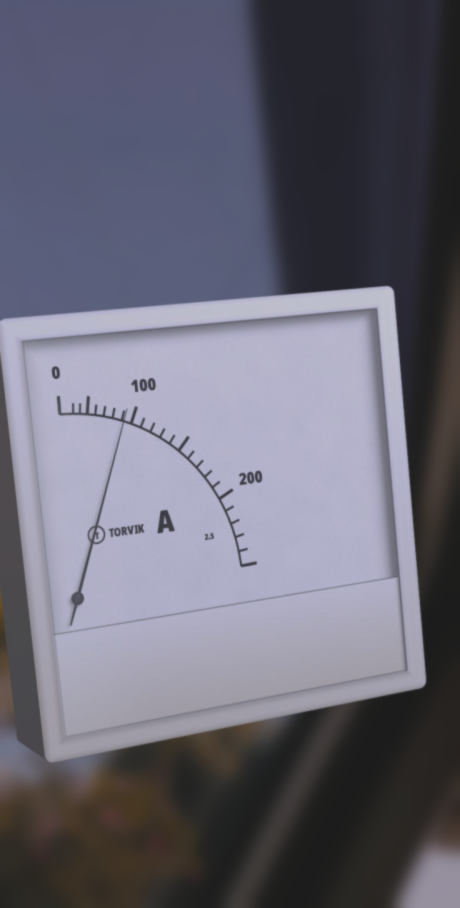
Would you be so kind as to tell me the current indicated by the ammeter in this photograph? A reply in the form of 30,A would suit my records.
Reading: 90,A
